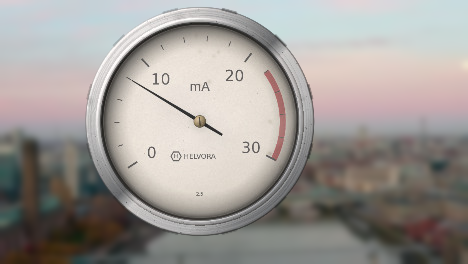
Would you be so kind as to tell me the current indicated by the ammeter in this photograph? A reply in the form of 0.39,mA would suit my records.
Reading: 8,mA
